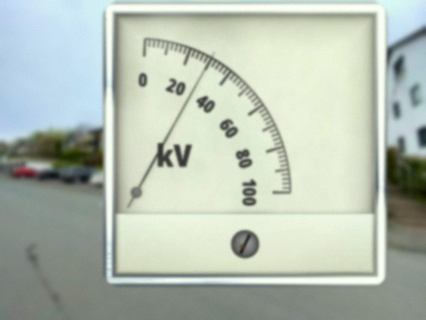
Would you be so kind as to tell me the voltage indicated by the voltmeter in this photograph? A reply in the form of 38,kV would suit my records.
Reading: 30,kV
